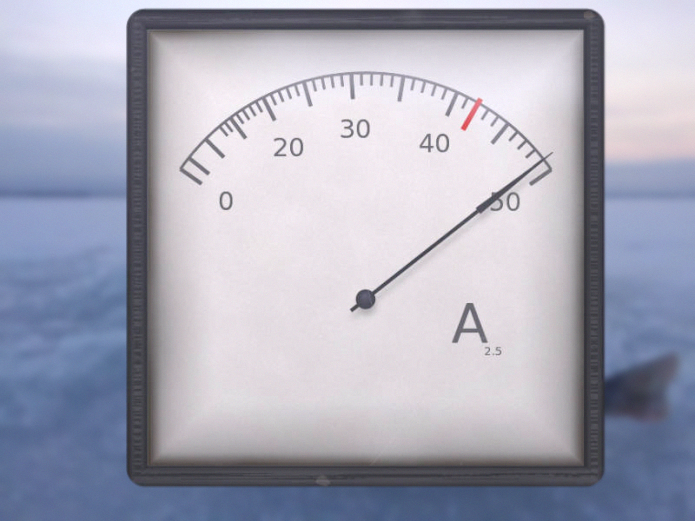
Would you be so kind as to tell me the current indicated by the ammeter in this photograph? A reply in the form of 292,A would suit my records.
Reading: 49,A
